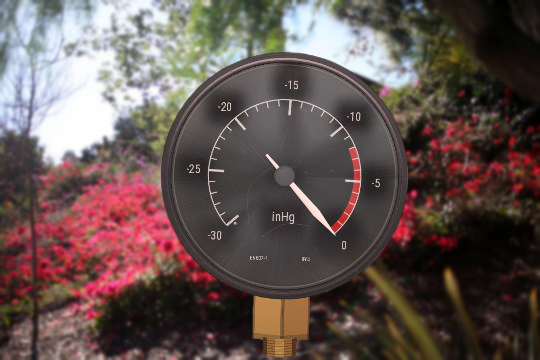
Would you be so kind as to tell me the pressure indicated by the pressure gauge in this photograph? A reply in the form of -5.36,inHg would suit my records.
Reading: 0,inHg
